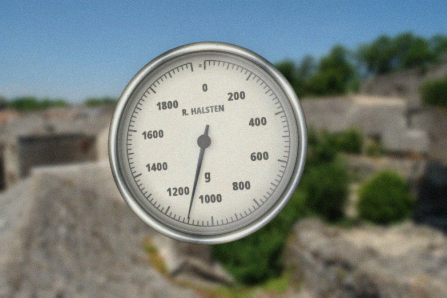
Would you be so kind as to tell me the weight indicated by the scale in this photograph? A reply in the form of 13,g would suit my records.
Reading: 1100,g
